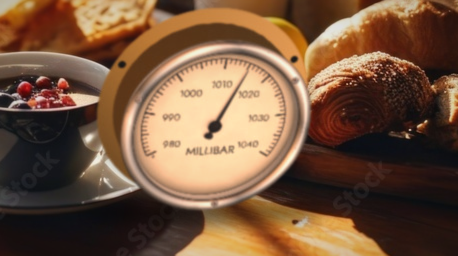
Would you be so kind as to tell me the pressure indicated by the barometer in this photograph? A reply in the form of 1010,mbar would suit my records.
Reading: 1015,mbar
